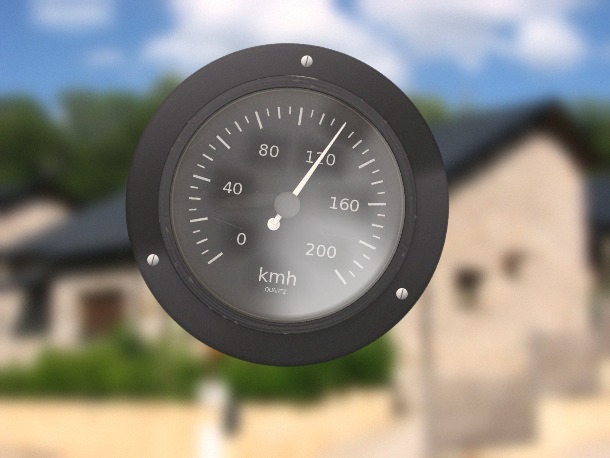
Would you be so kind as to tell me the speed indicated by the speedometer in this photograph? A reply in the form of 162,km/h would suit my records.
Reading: 120,km/h
